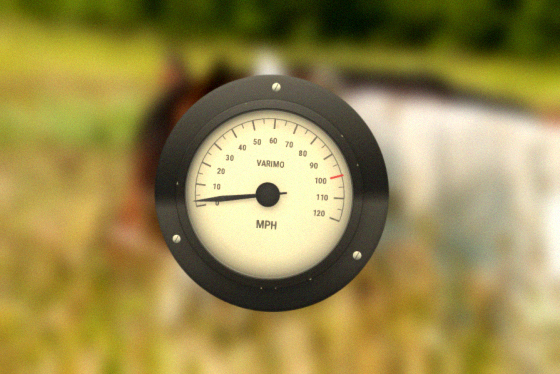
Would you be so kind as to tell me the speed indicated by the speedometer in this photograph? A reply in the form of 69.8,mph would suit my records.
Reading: 2.5,mph
